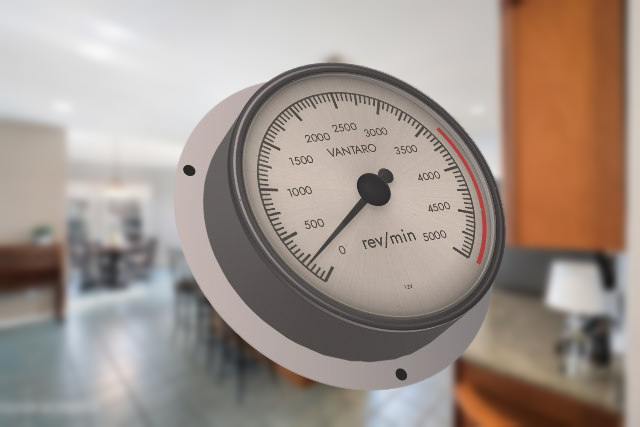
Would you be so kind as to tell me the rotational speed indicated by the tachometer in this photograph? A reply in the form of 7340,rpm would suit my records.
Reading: 200,rpm
